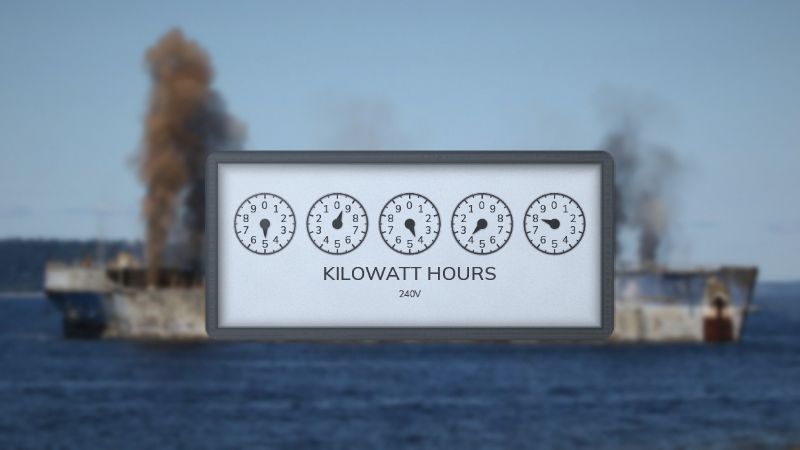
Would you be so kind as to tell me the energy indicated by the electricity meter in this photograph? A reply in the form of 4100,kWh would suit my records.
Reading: 49438,kWh
